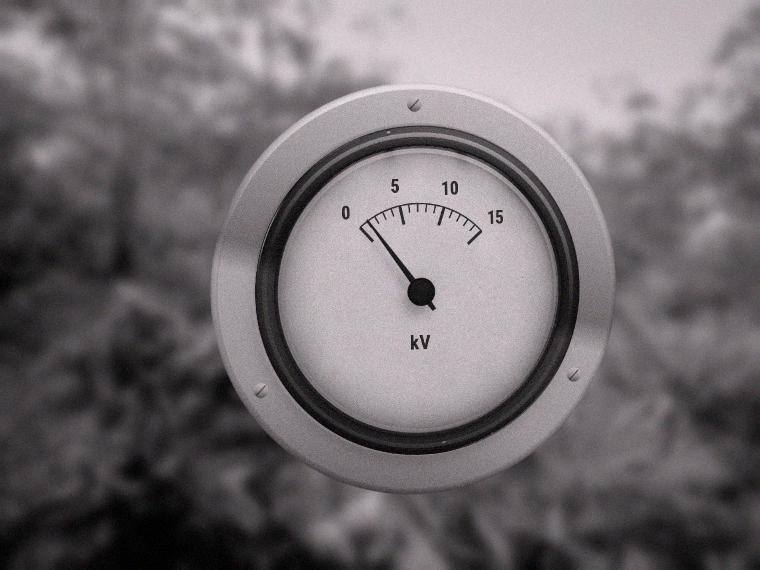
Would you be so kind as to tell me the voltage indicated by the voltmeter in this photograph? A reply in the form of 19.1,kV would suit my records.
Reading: 1,kV
